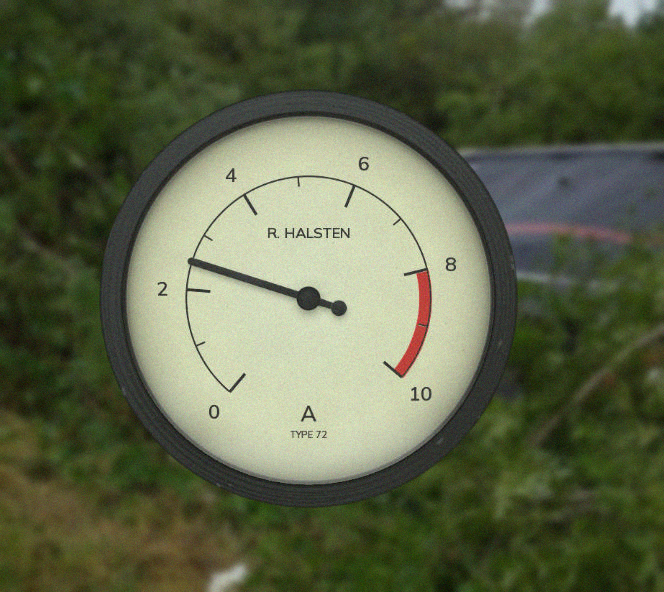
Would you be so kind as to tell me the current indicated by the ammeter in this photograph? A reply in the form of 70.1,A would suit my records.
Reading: 2.5,A
